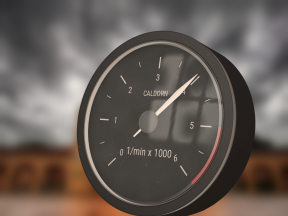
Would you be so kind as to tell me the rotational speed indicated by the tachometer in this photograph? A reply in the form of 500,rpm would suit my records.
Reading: 4000,rpm
